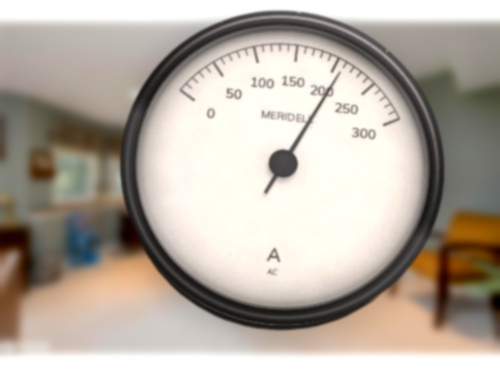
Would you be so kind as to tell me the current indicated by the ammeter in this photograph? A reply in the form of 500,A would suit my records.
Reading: 210,A
